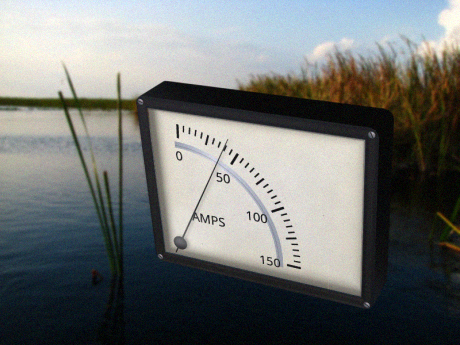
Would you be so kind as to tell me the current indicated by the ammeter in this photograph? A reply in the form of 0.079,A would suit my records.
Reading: 40,A
